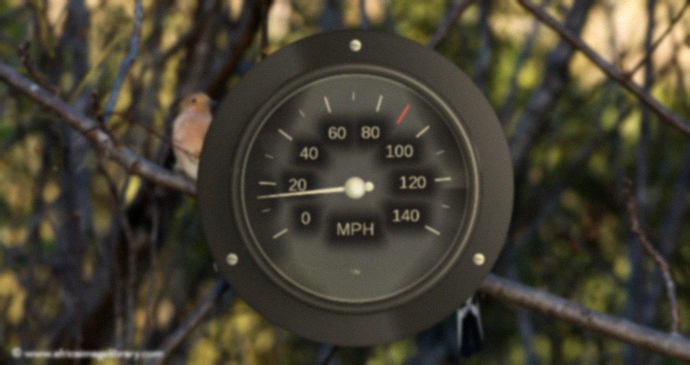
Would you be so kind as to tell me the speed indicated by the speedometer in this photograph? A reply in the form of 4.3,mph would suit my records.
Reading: 15,mph
